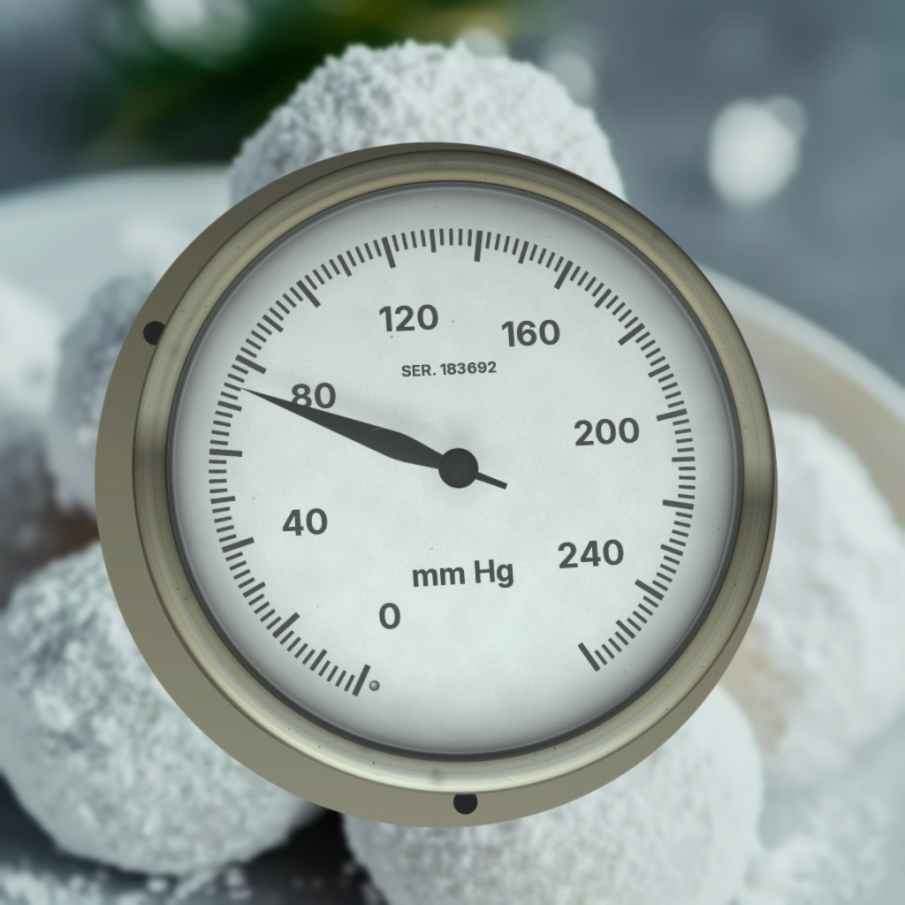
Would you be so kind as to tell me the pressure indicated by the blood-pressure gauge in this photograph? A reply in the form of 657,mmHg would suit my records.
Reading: 74,mmHg
